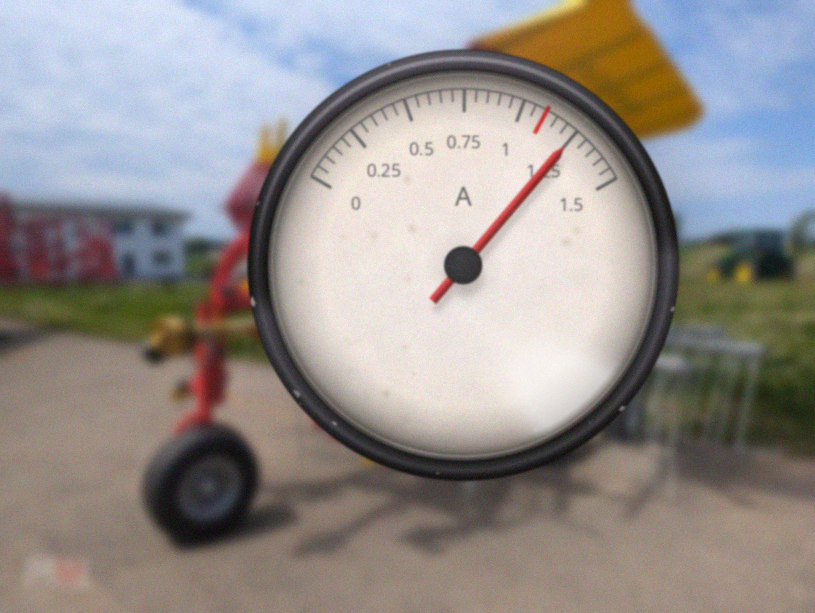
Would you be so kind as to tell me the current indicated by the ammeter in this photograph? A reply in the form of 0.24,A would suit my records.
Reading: 1.25,A
